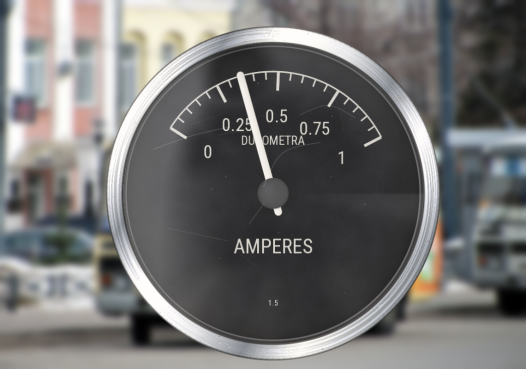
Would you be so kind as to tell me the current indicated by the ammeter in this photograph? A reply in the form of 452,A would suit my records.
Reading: 0.35,A
